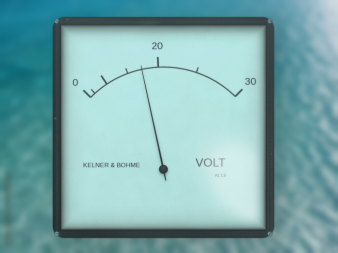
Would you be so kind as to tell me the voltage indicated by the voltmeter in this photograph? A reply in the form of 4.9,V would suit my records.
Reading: 17.5,V
